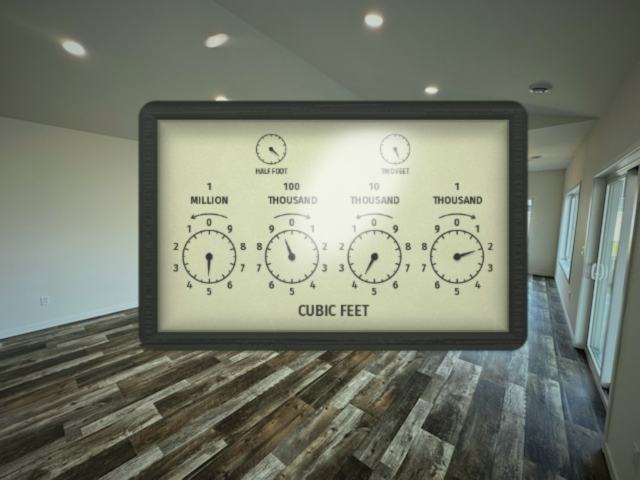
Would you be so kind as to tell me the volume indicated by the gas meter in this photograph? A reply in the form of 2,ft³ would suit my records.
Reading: 494200,ft³
